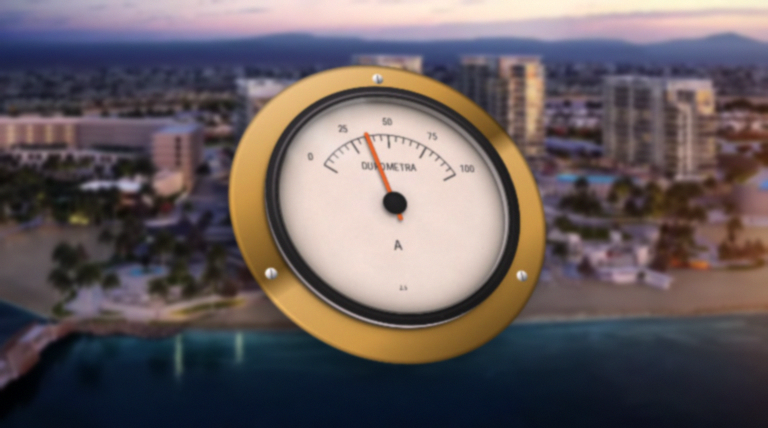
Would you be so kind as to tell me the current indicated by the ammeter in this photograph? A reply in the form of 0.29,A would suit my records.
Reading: 35,A
